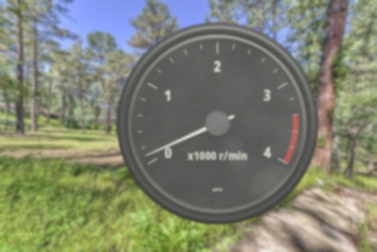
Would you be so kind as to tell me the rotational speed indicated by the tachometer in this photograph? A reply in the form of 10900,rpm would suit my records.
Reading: 100,rpm
